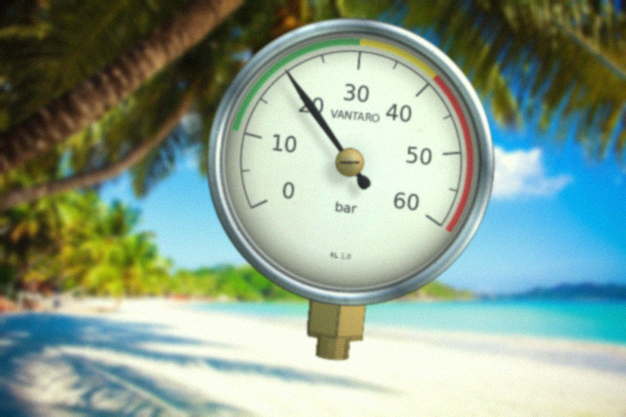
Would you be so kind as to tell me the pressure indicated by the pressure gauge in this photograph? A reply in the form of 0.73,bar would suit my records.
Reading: 20,bar
